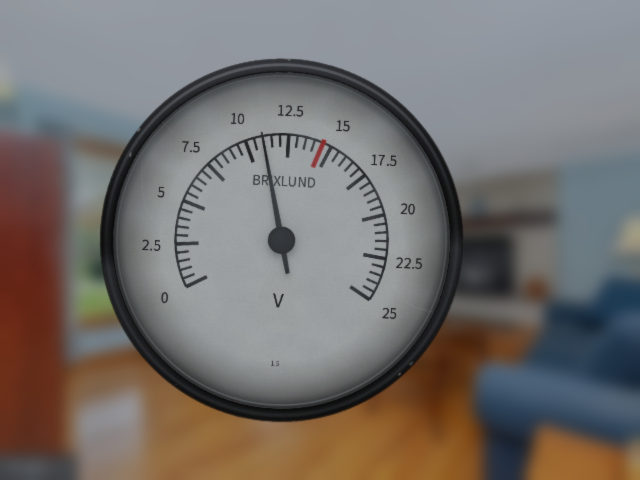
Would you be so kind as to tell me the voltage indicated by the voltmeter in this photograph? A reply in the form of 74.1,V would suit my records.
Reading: 11,V
